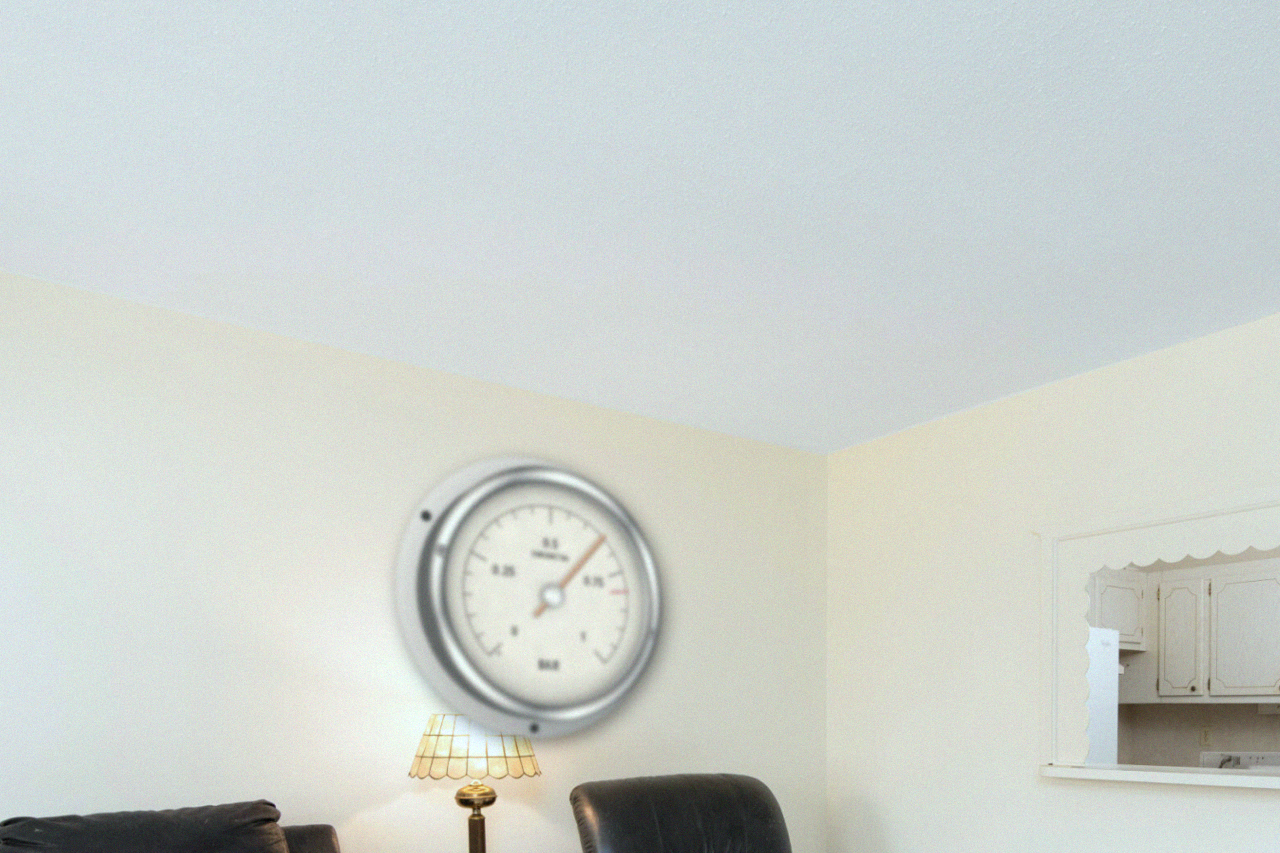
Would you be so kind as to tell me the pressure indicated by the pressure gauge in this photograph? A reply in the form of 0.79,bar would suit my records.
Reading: 0.65,bar
